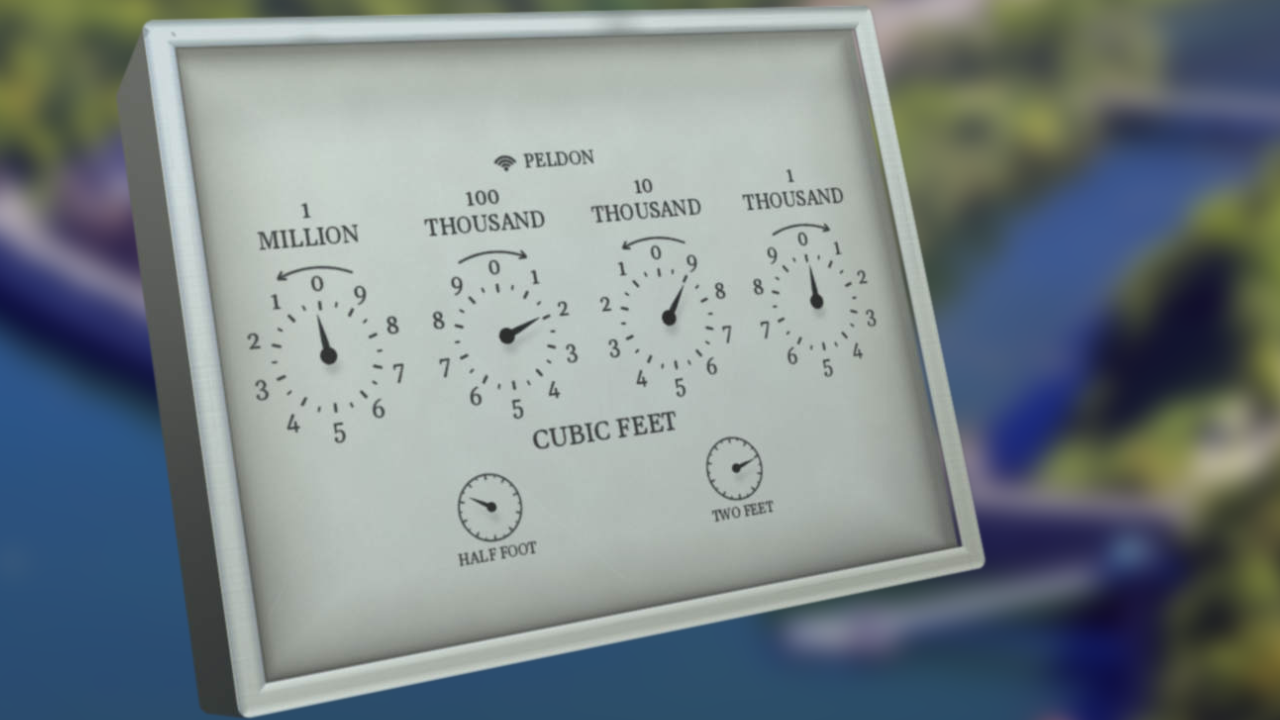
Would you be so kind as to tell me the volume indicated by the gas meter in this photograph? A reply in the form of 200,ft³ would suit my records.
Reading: 19000,ft³
